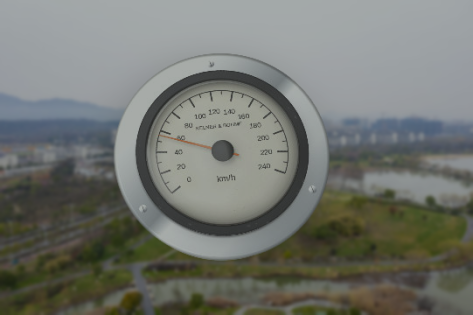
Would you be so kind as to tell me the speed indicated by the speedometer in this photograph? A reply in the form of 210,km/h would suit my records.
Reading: 55,km/h
